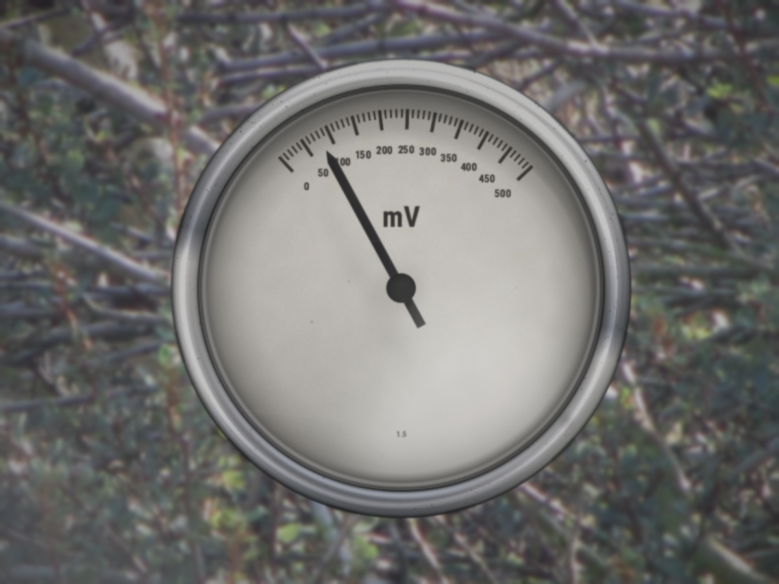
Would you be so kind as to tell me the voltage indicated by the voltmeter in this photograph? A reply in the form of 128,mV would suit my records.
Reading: 80,mV
